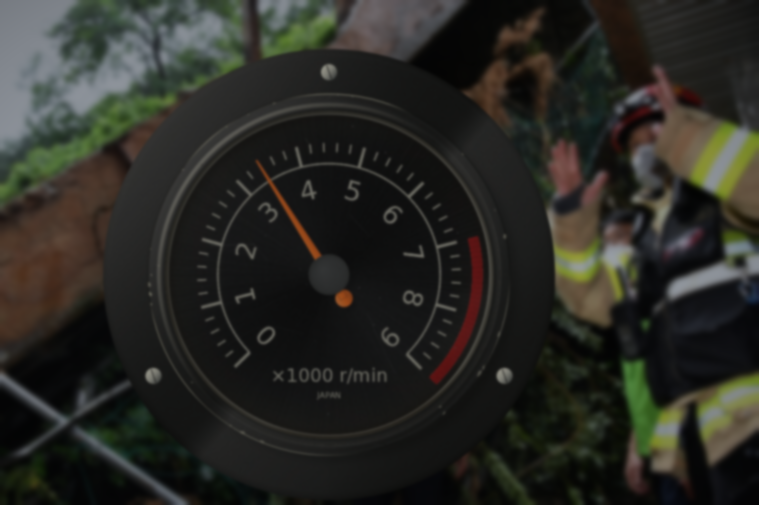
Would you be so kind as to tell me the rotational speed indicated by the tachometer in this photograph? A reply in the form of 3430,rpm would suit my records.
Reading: 3400,rpm
